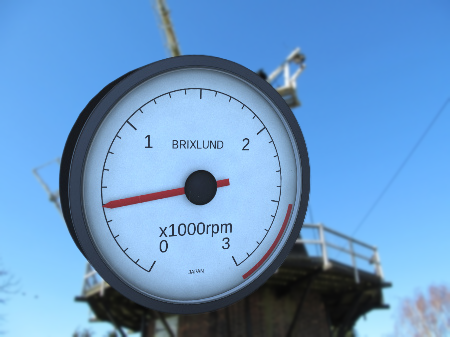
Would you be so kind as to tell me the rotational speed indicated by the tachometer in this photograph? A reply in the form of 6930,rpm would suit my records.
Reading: 500,rpm
